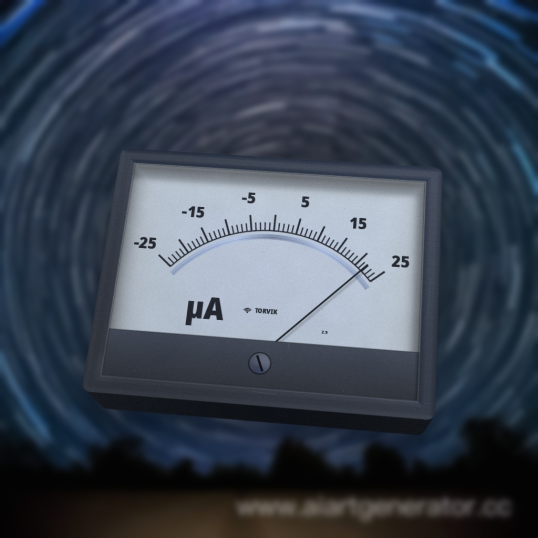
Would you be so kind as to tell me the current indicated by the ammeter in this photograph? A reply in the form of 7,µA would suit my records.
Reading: 22,µA
